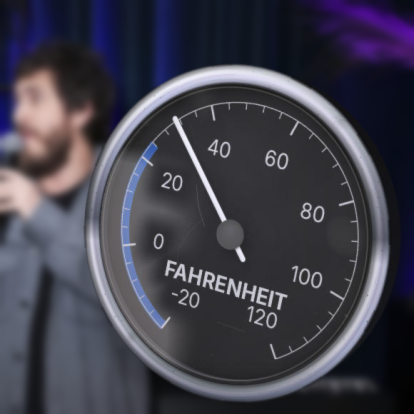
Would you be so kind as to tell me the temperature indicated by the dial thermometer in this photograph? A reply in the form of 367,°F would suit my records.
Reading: 32,°F
